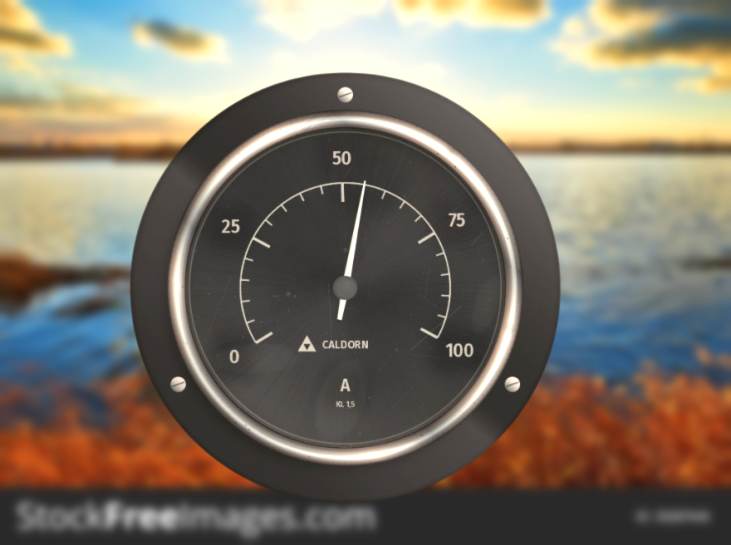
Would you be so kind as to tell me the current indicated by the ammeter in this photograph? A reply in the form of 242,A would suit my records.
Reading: 55,A
